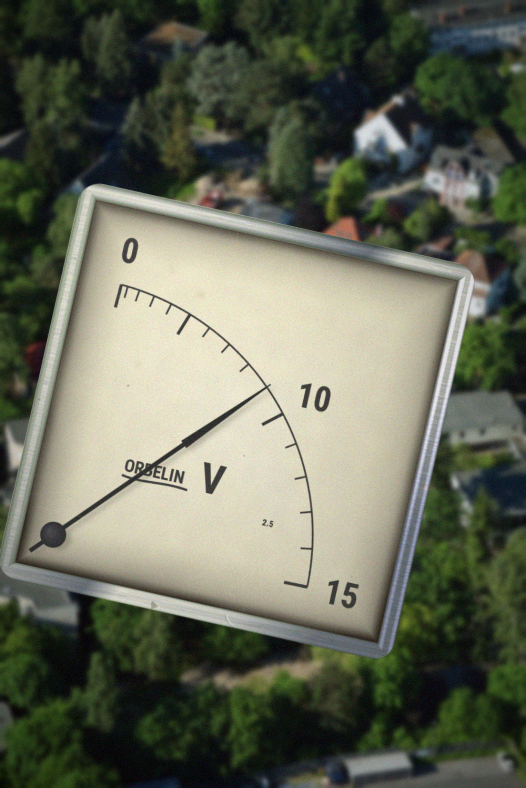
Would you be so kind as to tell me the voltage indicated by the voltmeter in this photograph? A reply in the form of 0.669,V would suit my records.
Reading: 9,V
